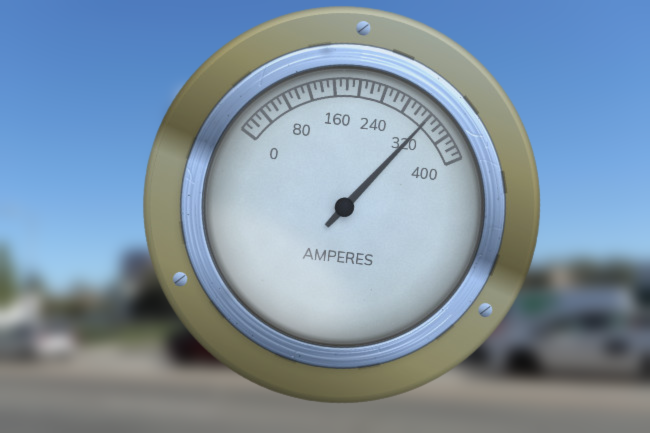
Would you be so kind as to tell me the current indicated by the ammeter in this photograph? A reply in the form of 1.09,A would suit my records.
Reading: 320,A
